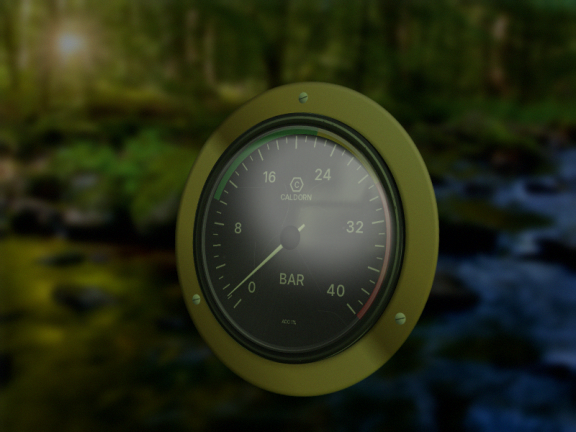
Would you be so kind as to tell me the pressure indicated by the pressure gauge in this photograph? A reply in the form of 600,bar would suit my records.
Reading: 1,bar
